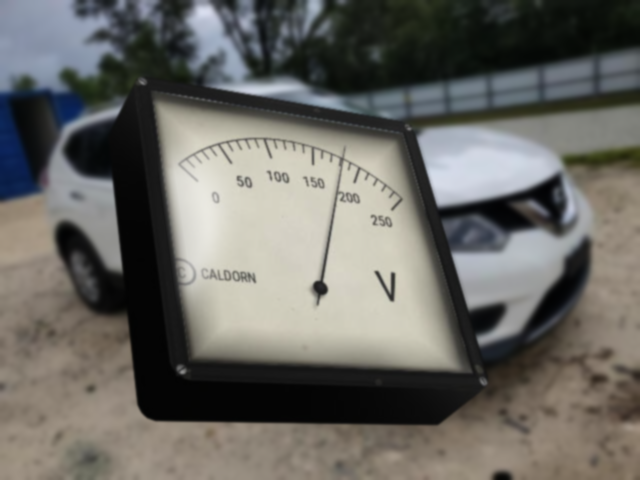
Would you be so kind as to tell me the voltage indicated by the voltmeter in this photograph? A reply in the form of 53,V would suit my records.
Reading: 180,V
